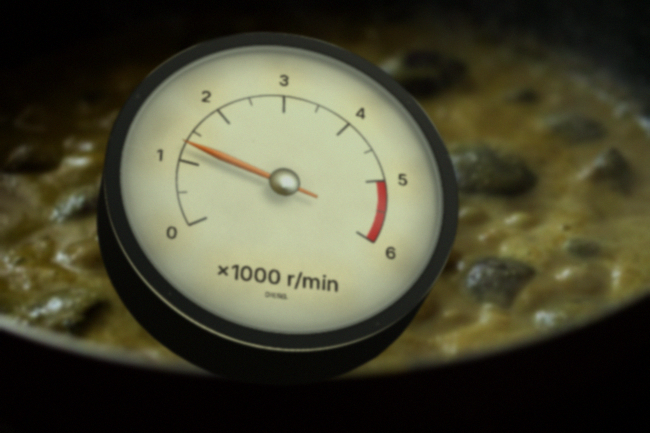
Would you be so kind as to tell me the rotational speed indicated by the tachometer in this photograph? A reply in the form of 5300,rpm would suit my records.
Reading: 1250,rpm
